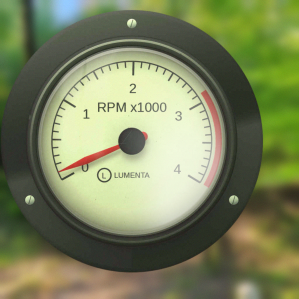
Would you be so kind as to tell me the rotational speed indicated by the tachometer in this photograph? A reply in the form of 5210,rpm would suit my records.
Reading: 100,rpm
